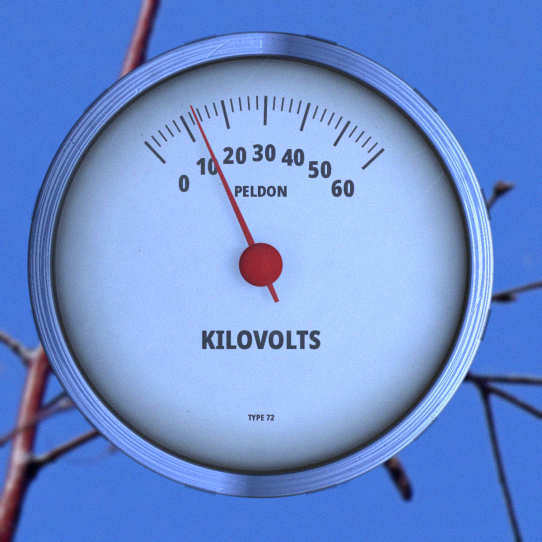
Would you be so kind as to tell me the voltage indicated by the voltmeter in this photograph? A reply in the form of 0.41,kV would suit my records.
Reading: 13,kV
